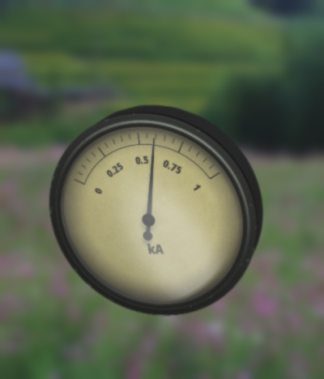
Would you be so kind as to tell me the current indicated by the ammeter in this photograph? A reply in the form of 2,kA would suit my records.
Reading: 0.6,kA
